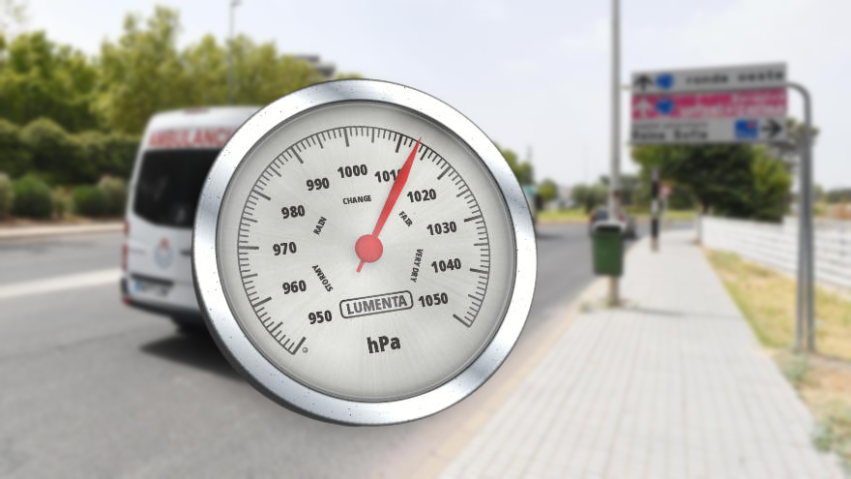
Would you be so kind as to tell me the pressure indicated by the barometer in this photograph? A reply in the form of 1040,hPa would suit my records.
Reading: 1013,hPa
